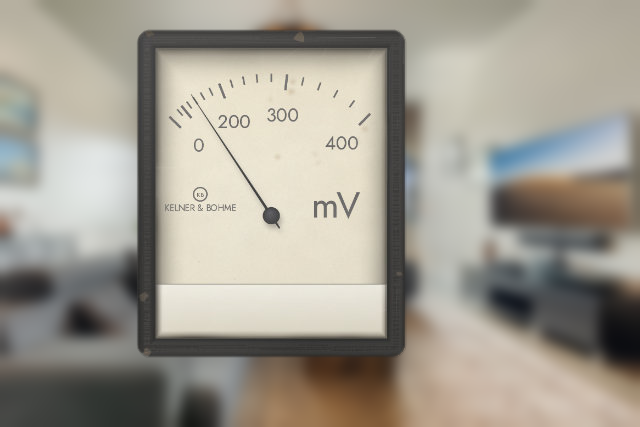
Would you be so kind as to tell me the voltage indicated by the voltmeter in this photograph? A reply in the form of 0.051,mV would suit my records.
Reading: 140,mV
